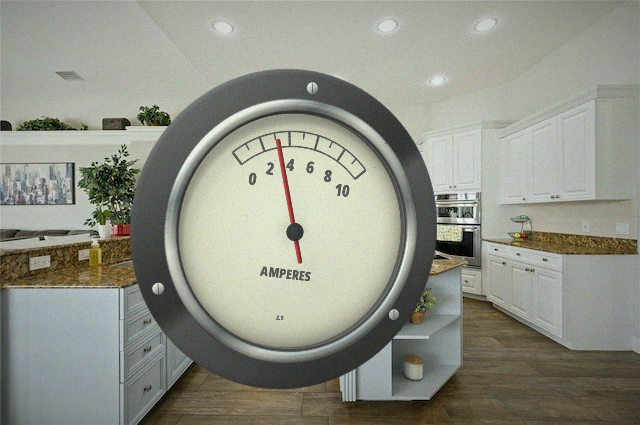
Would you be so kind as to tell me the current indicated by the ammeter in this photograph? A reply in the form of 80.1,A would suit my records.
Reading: 3,A
